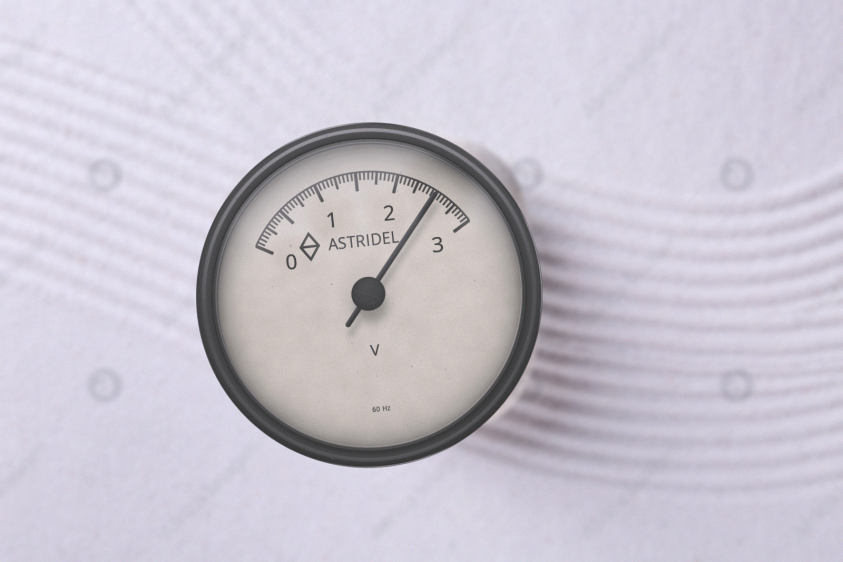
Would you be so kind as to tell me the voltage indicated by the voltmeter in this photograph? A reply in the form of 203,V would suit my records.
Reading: 2.5,V
